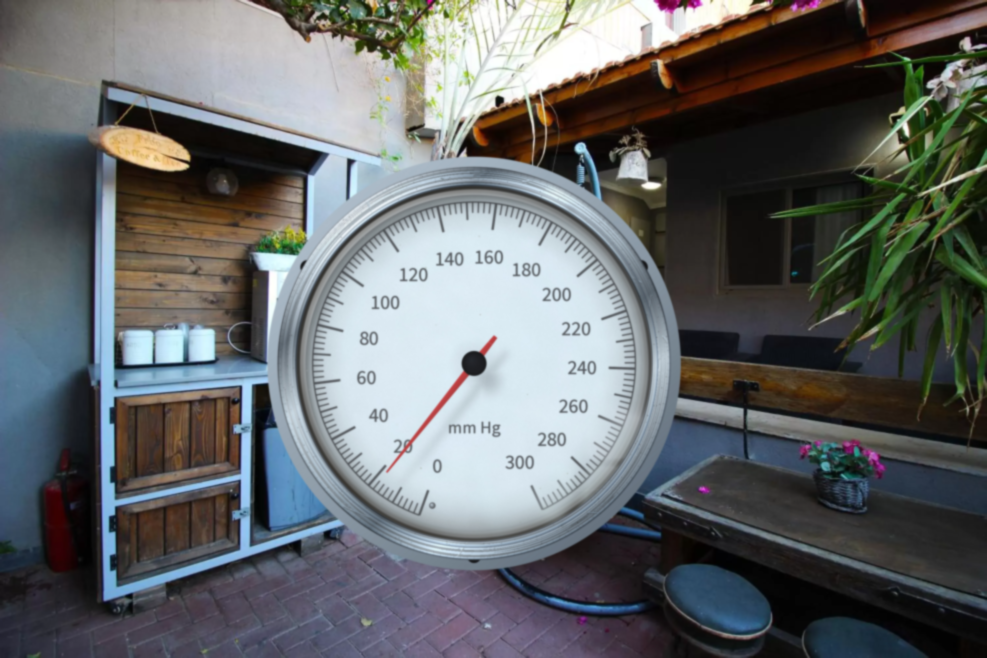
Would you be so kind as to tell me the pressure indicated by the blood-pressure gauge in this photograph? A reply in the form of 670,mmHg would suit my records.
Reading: 18,mmHg
